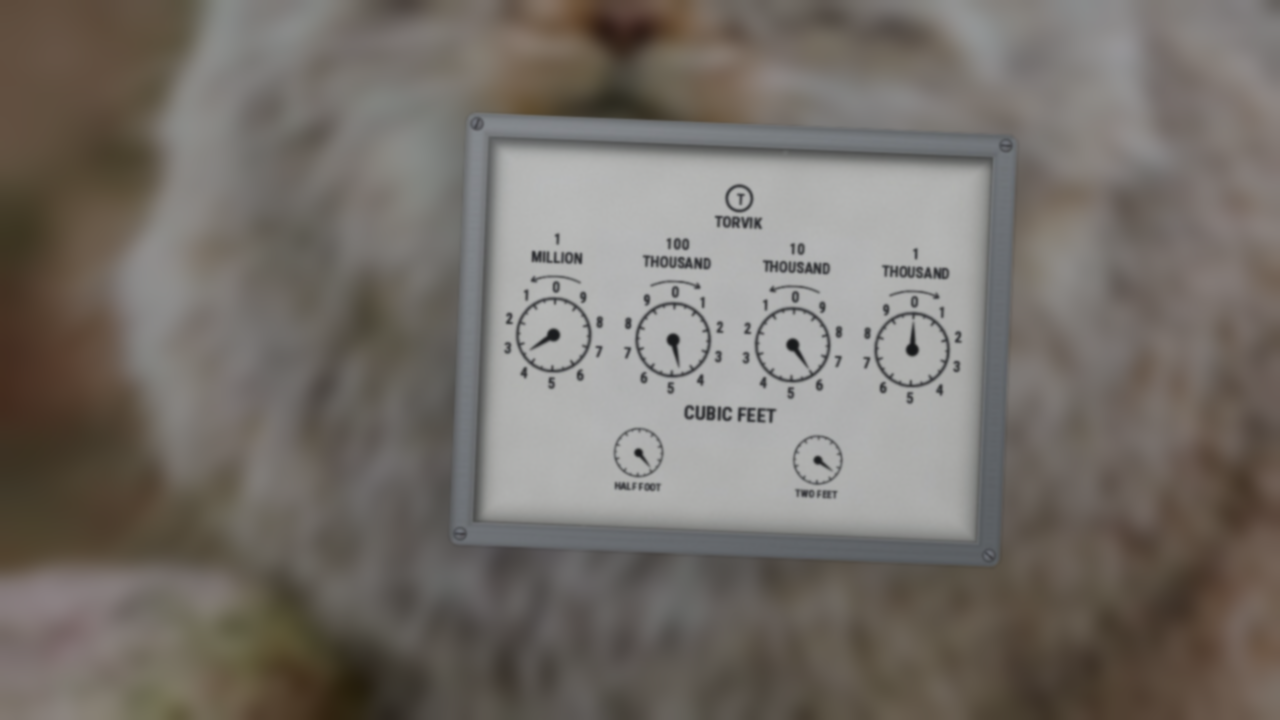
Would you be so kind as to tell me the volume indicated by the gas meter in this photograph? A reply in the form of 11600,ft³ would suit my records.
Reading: 346000,ft³
